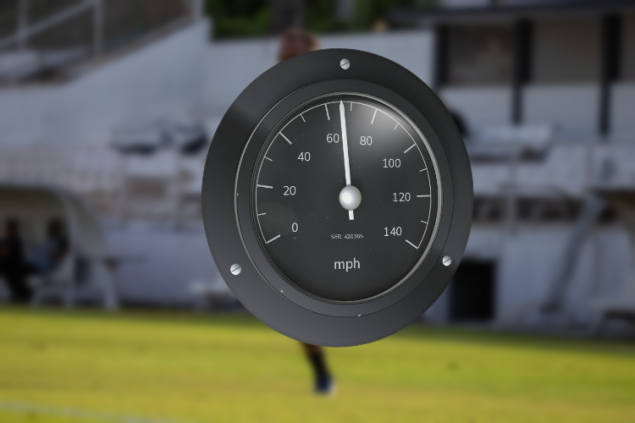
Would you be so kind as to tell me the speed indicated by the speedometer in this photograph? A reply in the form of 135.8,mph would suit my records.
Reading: 65,mph
